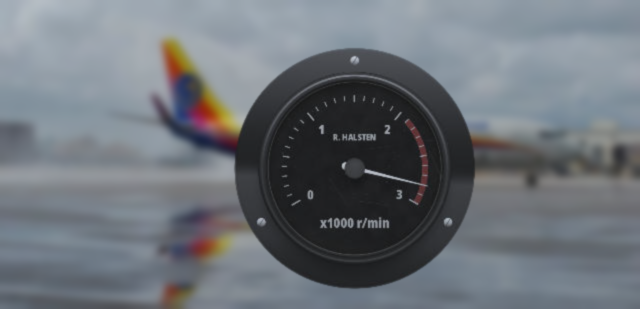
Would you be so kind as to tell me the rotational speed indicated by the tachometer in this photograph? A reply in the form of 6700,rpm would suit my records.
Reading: 2800,rpm
